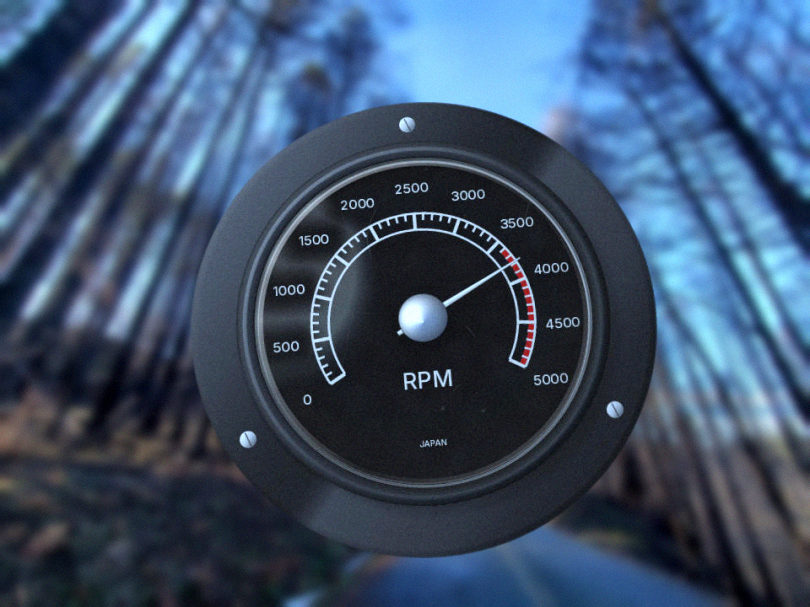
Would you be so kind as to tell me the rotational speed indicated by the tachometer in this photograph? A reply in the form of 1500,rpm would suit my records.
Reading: 3800,rpm
